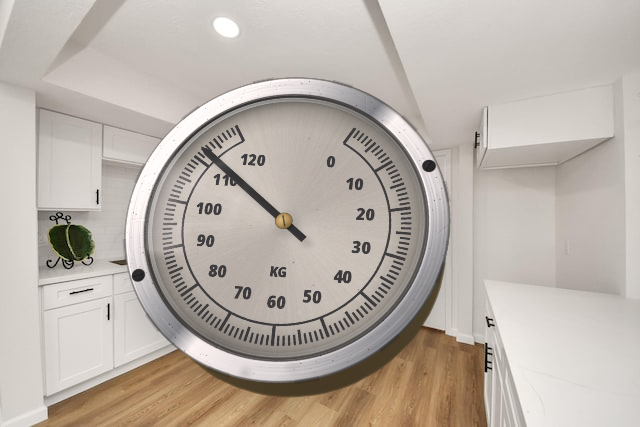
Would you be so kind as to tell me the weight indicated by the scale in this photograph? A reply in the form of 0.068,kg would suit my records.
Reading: 112,kg
